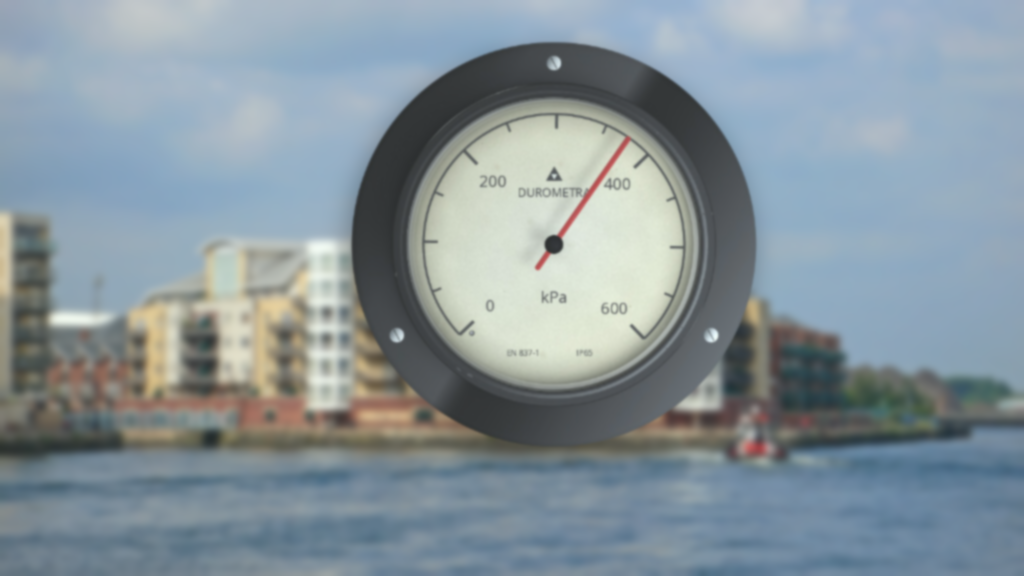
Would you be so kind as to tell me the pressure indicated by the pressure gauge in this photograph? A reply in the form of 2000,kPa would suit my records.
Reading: 375,kPa
